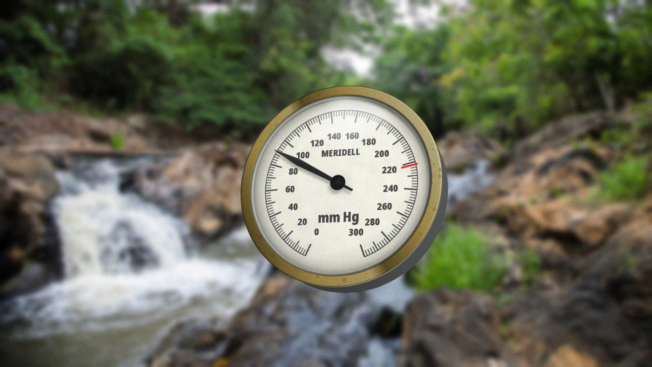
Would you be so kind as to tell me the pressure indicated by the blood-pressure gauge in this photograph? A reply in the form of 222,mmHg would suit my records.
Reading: 90,mmHg
